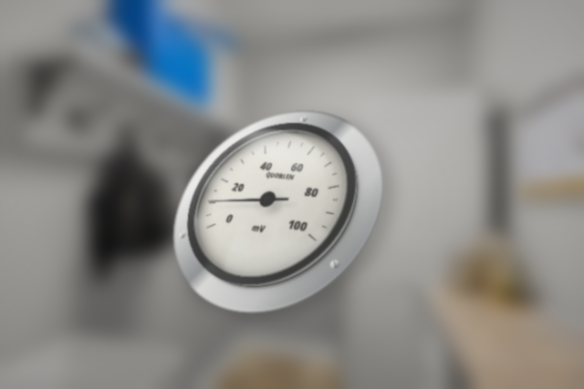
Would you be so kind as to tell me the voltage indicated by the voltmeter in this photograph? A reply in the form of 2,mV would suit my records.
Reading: 10,mV
